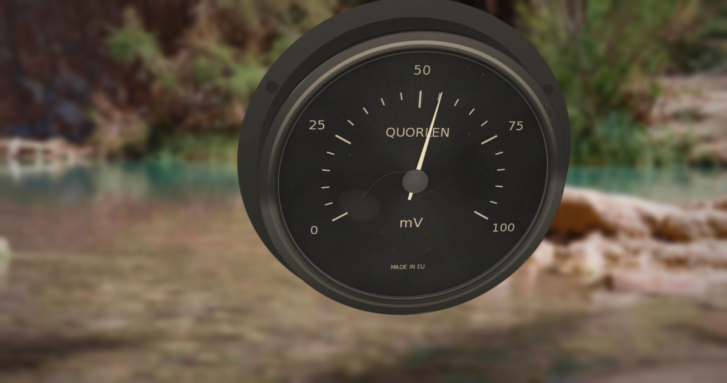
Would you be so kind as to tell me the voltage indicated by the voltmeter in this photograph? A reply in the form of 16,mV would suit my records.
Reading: 55,mV
